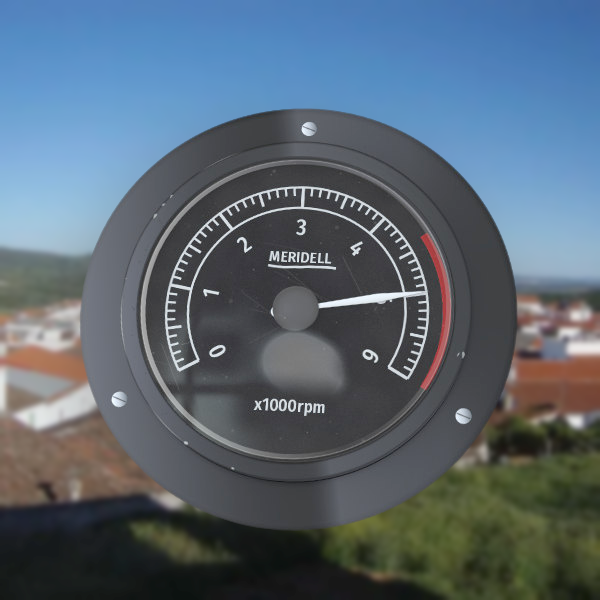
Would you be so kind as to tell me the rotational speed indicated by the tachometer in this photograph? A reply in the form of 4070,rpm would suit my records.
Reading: 5000,rpm
